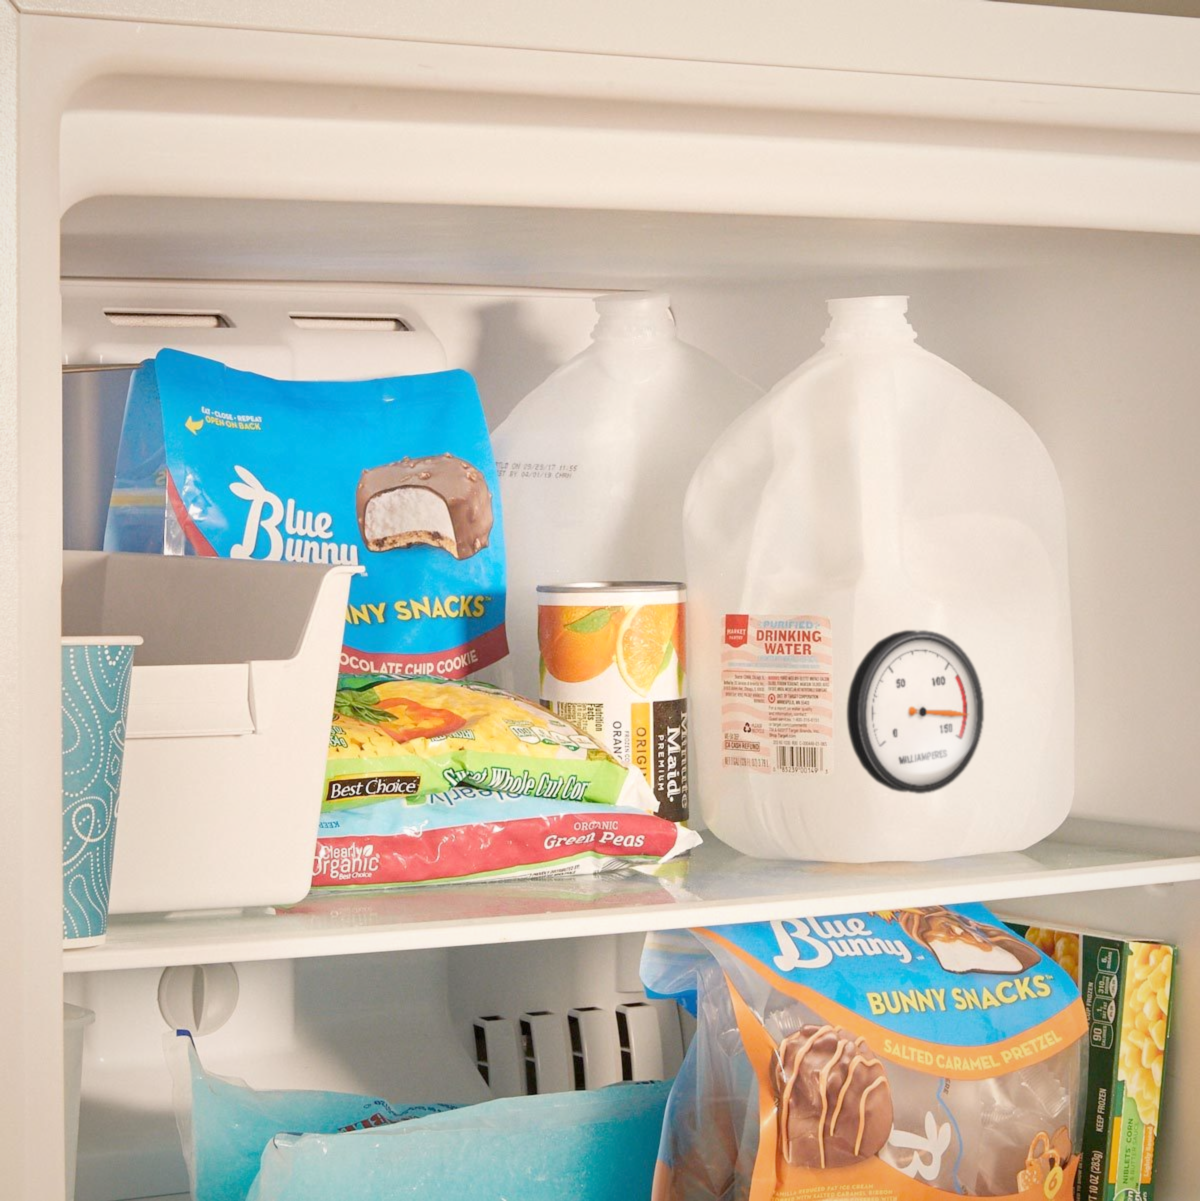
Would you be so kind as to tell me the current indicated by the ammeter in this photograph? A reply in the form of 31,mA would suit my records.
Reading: 135,mA
